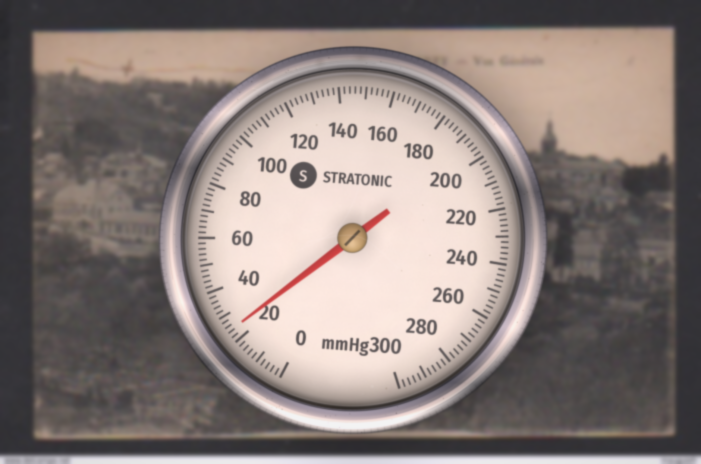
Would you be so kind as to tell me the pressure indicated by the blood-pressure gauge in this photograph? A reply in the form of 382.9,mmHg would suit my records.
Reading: 24,mmHg
